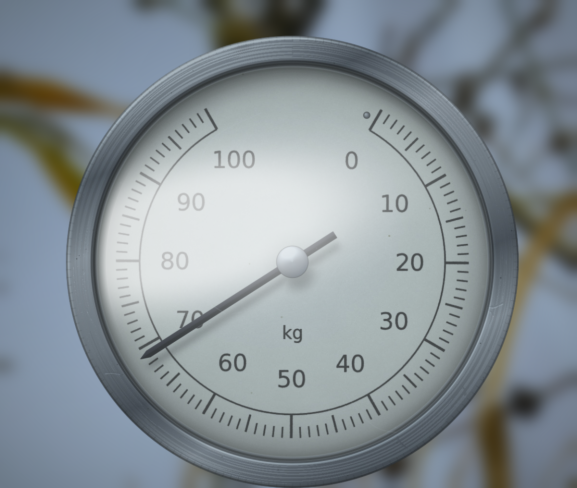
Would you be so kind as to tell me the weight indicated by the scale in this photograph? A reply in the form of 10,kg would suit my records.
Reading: 69,kg
